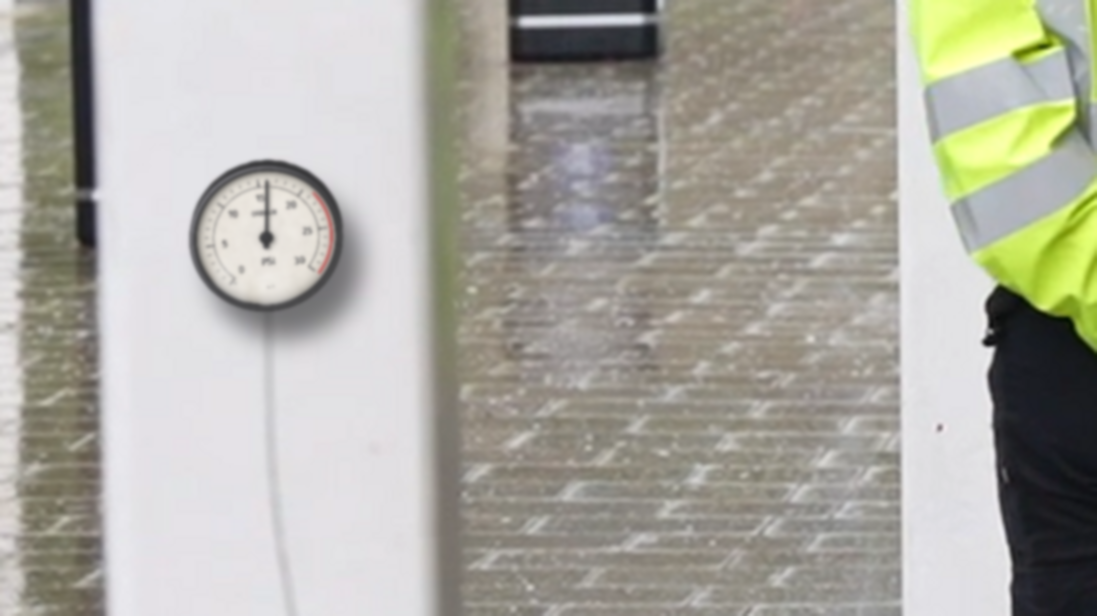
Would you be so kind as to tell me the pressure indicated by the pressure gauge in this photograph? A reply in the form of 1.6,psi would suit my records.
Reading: 16,psi
